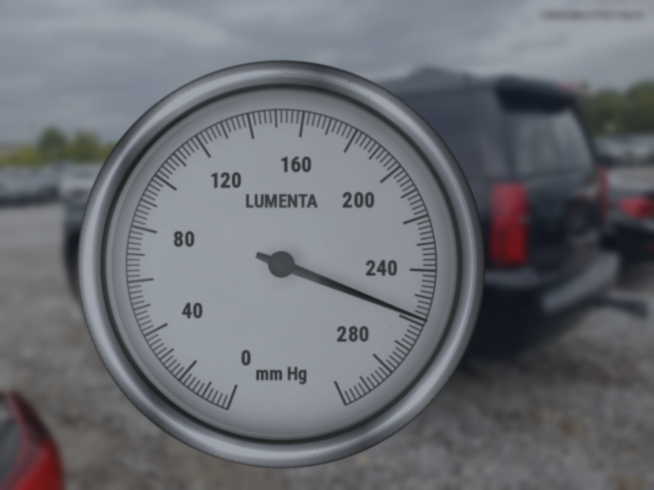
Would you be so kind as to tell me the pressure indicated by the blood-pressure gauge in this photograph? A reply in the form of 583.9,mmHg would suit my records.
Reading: 258,mmHg
